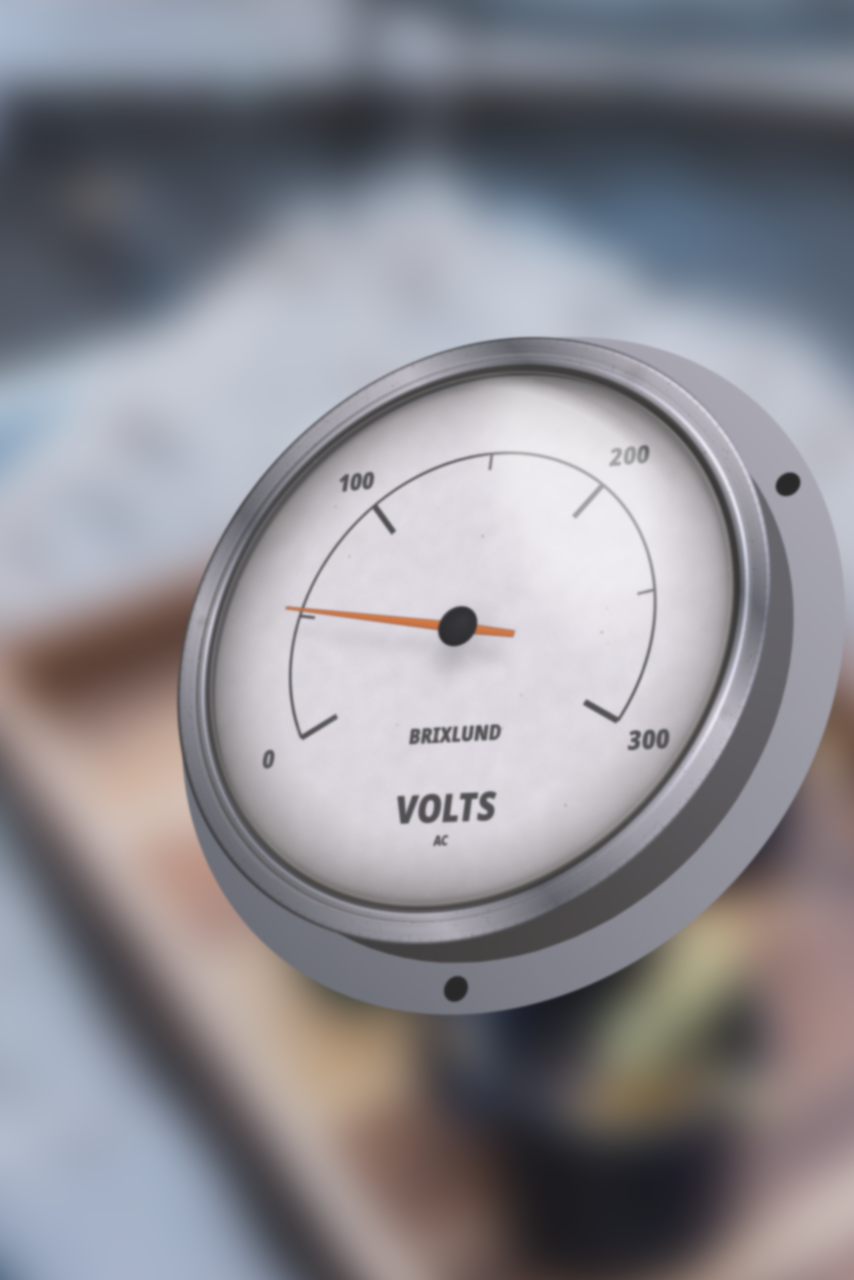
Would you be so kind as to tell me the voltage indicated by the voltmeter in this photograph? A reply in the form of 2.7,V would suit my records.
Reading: 50,V
